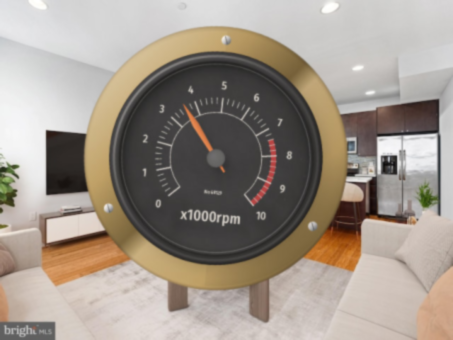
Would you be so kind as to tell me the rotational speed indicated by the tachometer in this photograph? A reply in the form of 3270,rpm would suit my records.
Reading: 3600,rpm
